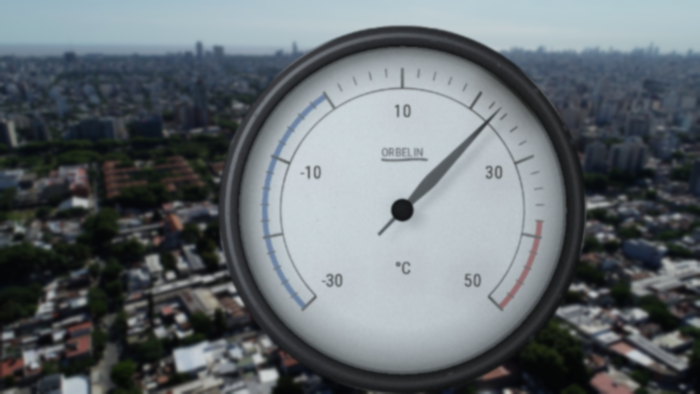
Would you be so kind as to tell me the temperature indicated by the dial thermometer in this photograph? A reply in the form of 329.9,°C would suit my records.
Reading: 23,°C
